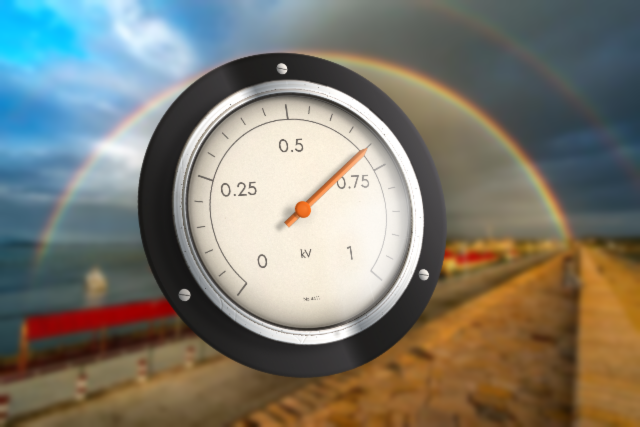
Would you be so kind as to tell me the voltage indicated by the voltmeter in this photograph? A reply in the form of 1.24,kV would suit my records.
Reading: 0.7,kV
